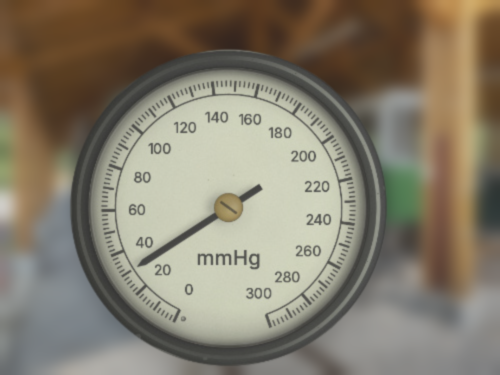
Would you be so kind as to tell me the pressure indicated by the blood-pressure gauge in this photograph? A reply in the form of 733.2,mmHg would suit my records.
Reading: 30,mmHg
